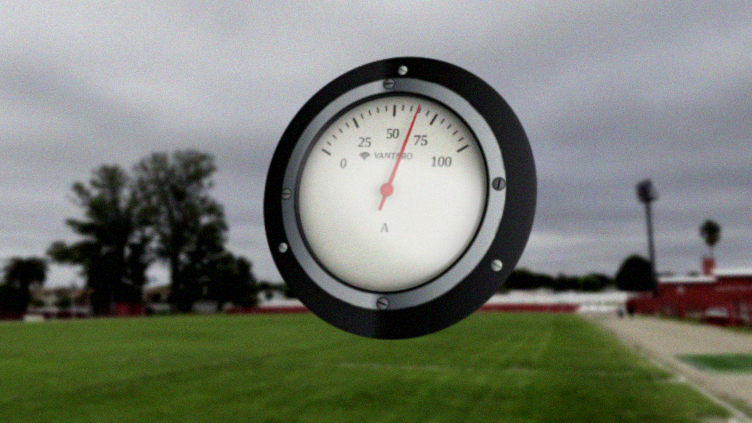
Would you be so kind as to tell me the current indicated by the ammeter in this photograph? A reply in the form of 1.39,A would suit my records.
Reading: 65,A
